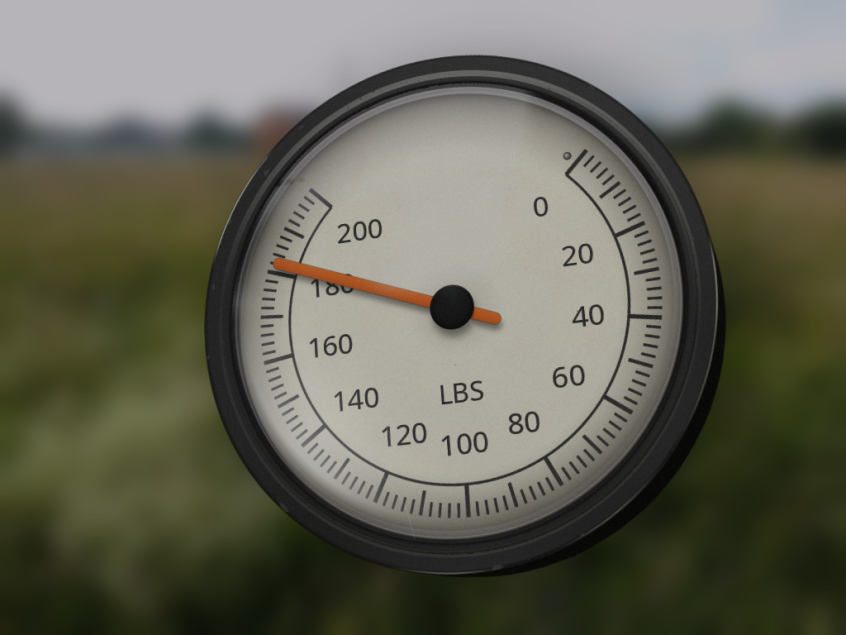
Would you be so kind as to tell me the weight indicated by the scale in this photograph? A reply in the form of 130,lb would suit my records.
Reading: 182,lb
